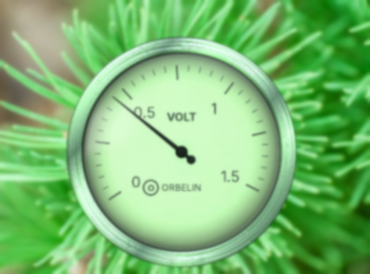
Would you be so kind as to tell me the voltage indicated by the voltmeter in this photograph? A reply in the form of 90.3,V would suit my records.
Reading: 0.45,V
